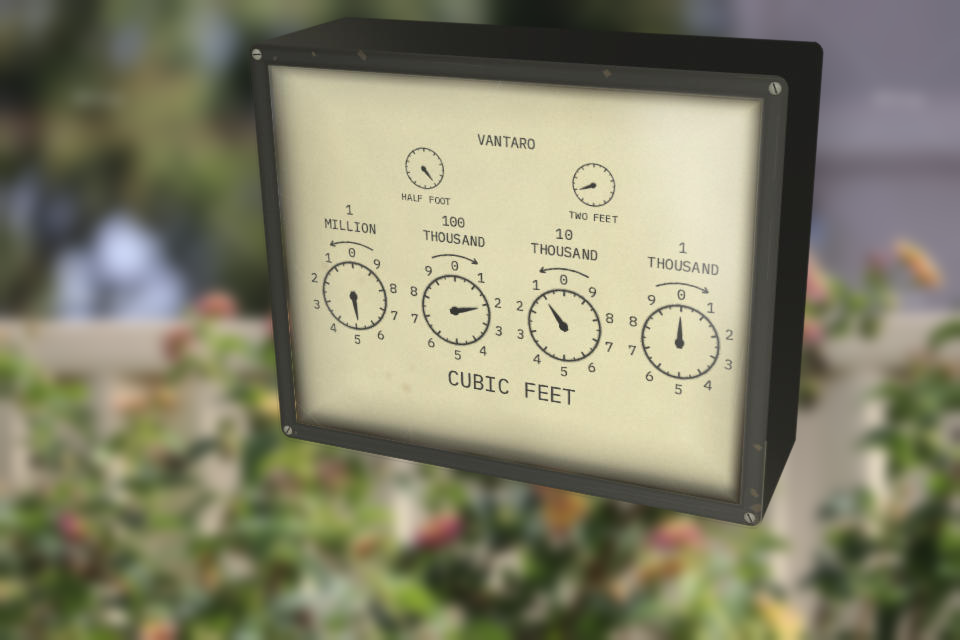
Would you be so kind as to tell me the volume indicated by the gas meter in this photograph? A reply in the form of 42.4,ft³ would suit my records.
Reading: 521000,ft³
